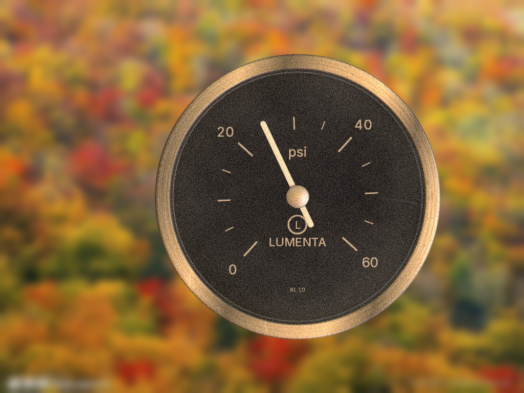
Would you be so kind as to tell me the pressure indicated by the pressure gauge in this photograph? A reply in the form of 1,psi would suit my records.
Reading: 25,psi
